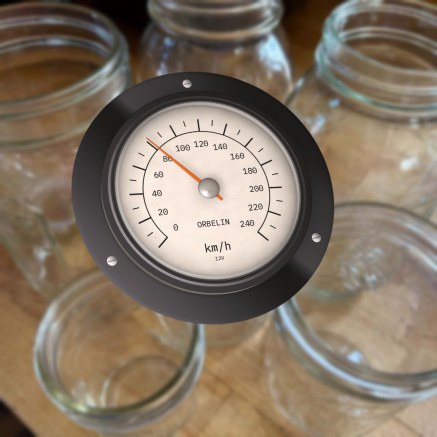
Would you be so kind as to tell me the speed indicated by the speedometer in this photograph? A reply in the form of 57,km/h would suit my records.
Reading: 80,km/h
